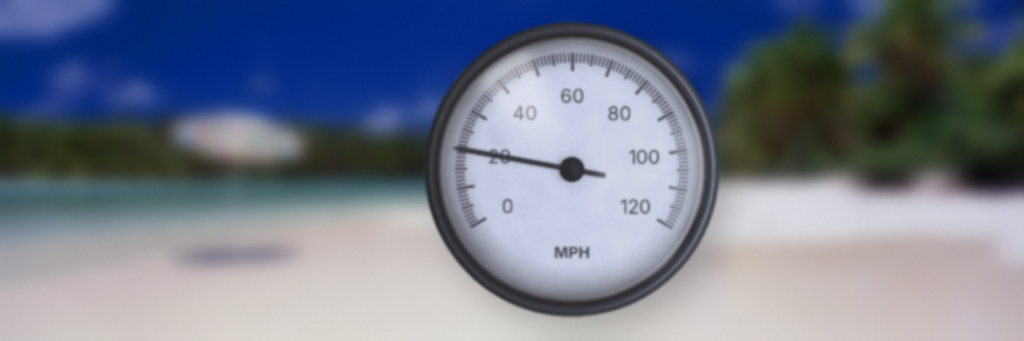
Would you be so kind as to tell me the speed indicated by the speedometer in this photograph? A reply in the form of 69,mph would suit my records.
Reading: 20,mph
